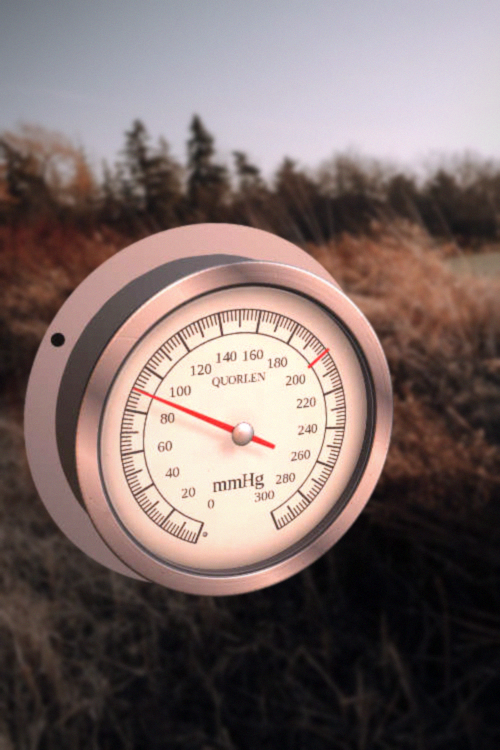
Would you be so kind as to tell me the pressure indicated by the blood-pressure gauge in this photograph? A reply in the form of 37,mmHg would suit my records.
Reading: 90,mmHg
